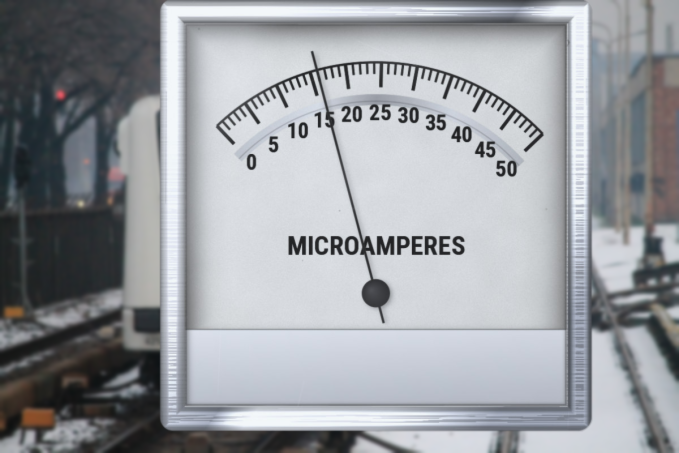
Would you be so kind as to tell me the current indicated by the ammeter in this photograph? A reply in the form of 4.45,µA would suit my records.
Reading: 16,µA
